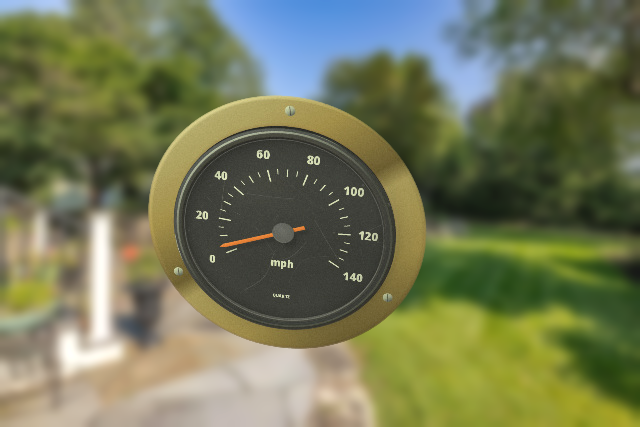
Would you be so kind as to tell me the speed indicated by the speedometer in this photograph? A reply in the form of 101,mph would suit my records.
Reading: 5,mph
